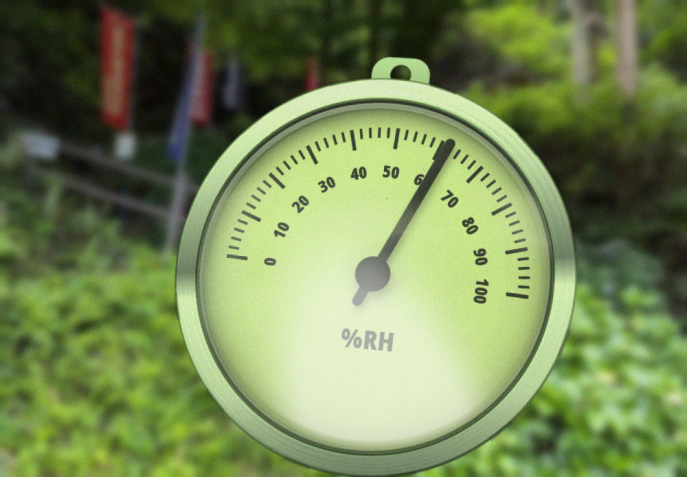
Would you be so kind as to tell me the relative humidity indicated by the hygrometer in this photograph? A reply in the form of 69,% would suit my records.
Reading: 62,%
